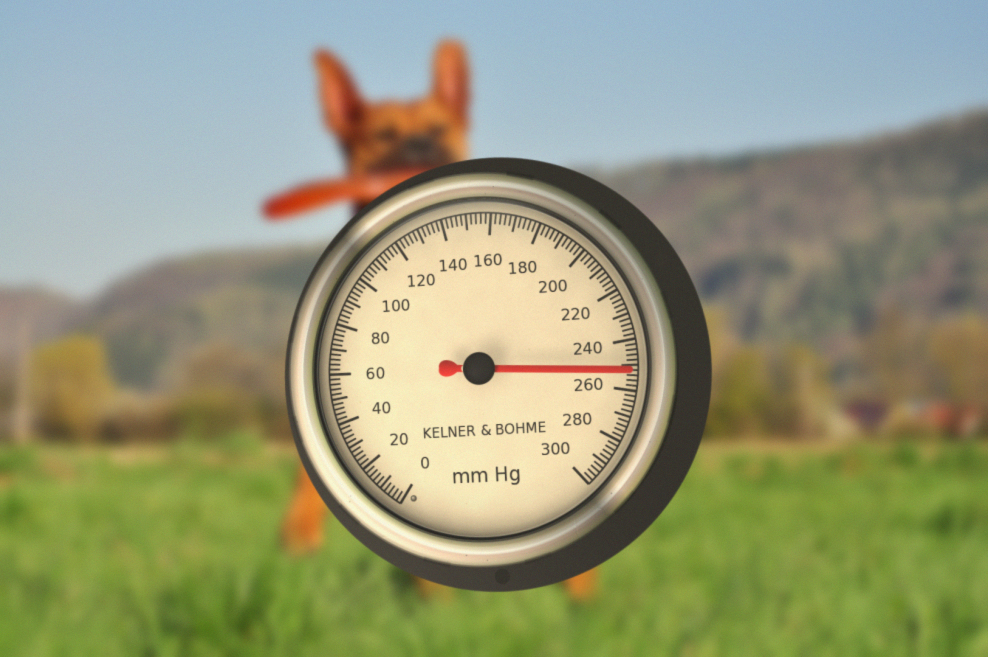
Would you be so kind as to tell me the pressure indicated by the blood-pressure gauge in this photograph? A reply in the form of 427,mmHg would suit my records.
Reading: 252,mmHg
